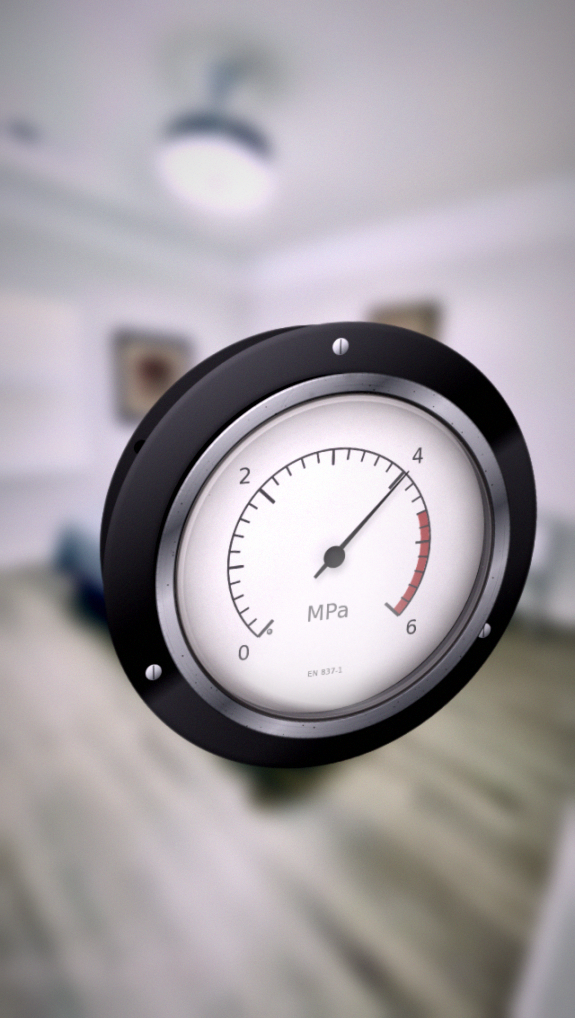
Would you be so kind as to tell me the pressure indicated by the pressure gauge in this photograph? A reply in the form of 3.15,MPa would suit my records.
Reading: 4,MPa
